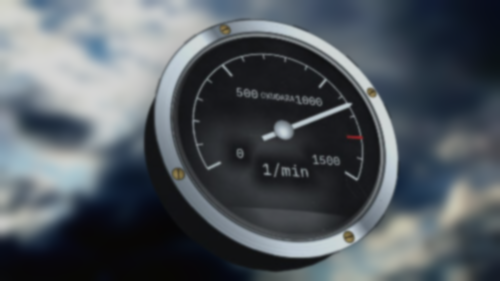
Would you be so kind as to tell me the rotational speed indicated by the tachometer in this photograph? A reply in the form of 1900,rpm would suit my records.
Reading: 1150,rpm
